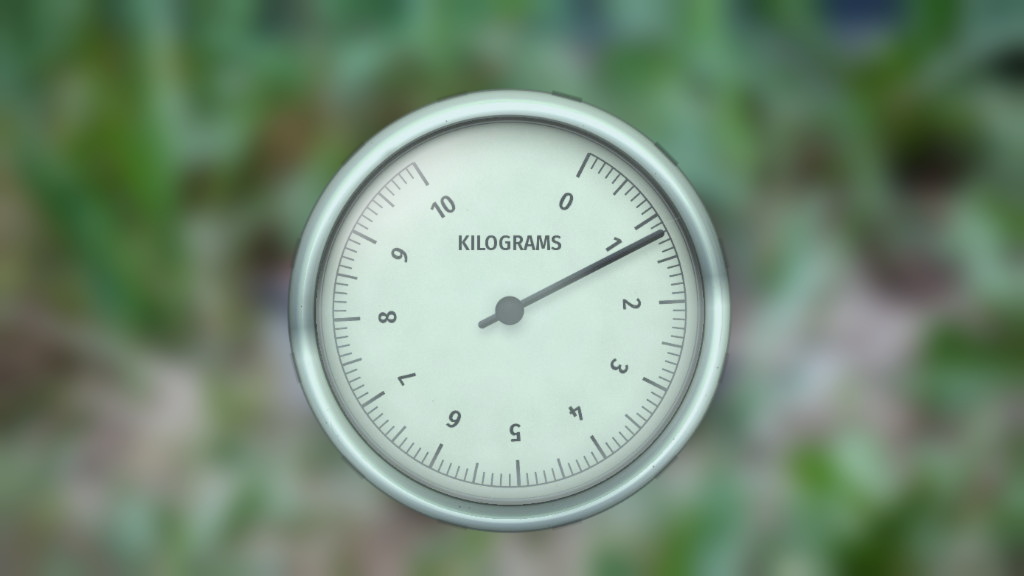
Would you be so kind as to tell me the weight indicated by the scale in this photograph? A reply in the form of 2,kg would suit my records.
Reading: 1.2,kg
